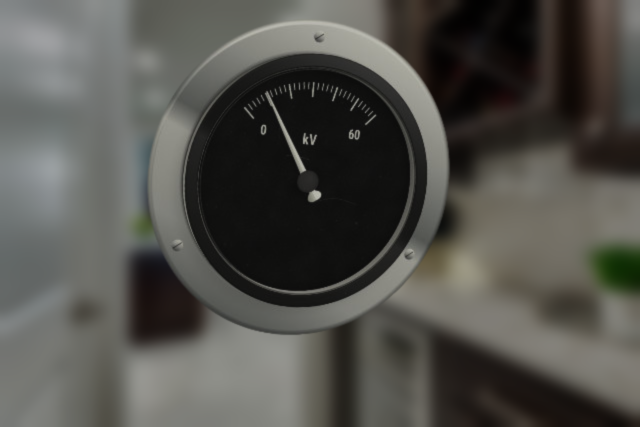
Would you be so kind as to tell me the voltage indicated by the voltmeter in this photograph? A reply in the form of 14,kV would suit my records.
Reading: 10,kV
